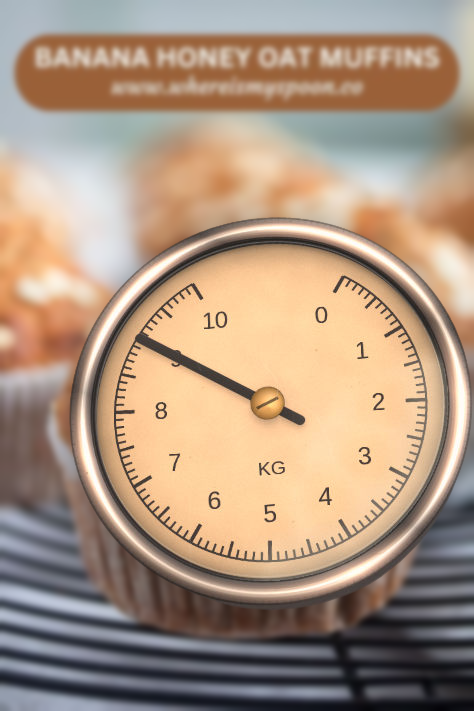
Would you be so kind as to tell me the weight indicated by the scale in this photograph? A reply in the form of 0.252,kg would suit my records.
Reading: 9,kg
